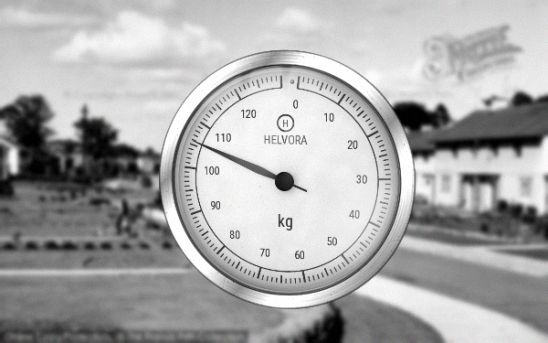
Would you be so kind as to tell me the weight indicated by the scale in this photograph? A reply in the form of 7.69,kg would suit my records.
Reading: 106,kg
